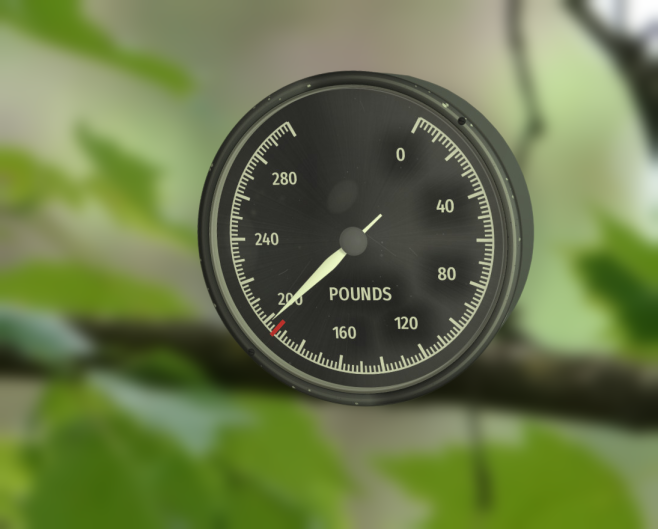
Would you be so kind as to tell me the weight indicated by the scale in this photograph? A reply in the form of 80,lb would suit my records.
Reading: 198,lb
